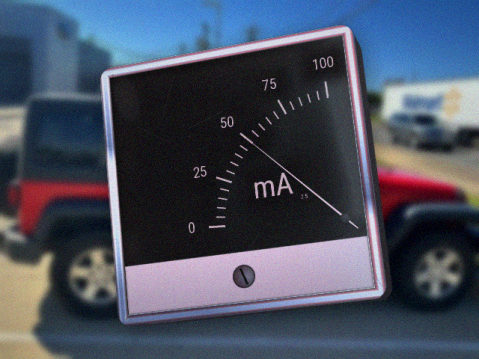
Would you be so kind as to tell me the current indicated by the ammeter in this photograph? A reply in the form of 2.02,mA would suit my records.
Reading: 50,mA
